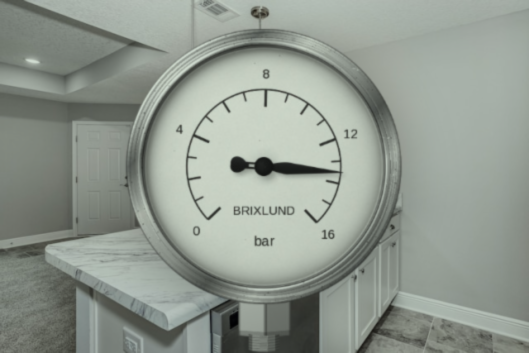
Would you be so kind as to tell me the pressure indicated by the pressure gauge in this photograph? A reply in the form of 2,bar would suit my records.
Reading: 13.5,bar
